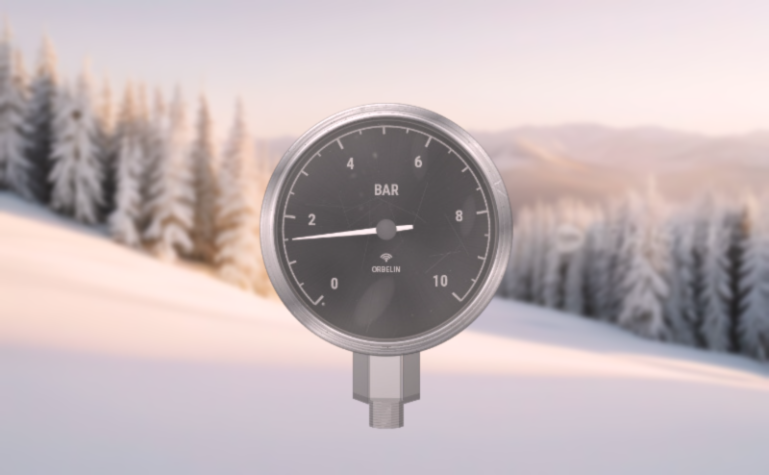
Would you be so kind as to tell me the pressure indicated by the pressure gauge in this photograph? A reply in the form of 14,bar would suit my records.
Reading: 1.5,bar
